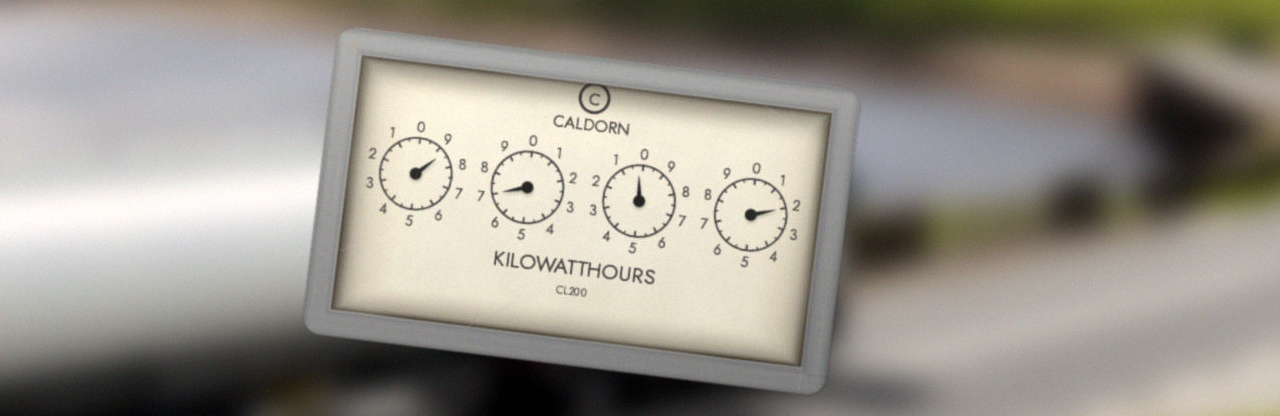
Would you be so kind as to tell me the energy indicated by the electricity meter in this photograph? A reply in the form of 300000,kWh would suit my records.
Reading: 8702,kWh
